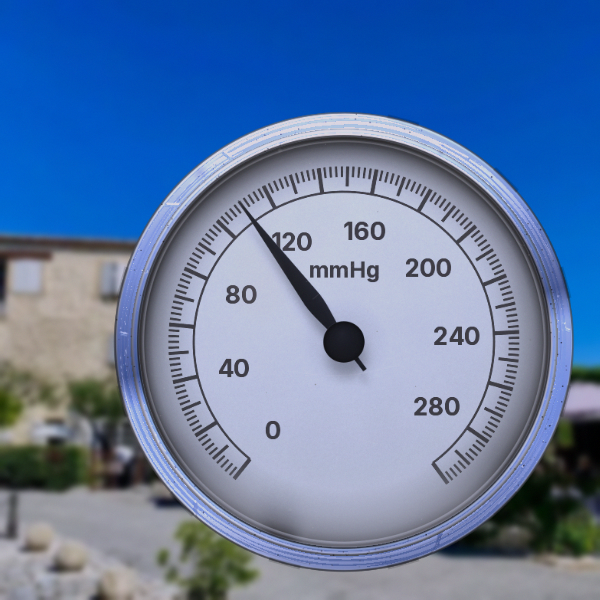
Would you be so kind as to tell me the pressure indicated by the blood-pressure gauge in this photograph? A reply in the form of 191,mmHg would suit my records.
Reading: 110,mmHg
